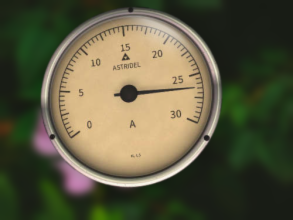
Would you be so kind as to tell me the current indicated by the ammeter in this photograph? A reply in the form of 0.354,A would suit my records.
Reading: 26.5,A
